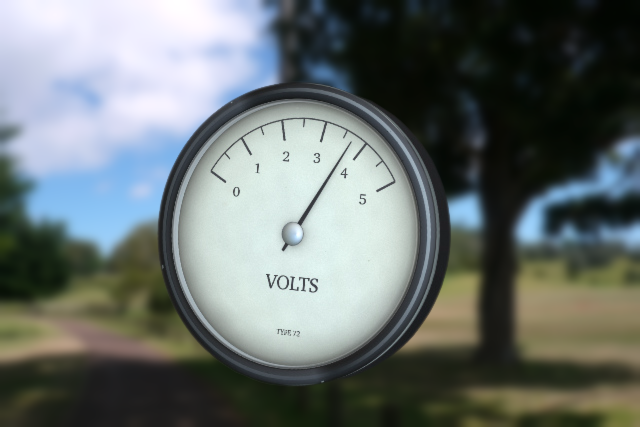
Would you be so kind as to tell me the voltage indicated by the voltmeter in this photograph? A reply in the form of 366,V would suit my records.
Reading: 3.75,V
